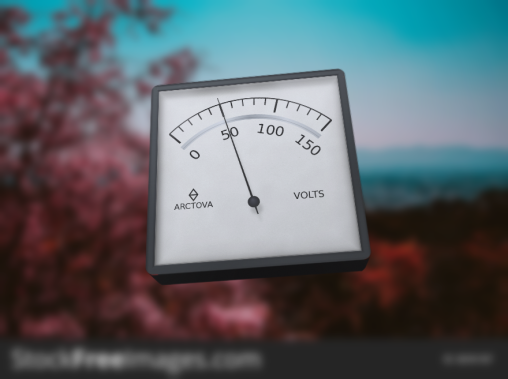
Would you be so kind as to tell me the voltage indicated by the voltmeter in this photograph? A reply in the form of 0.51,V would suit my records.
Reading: 50,V
